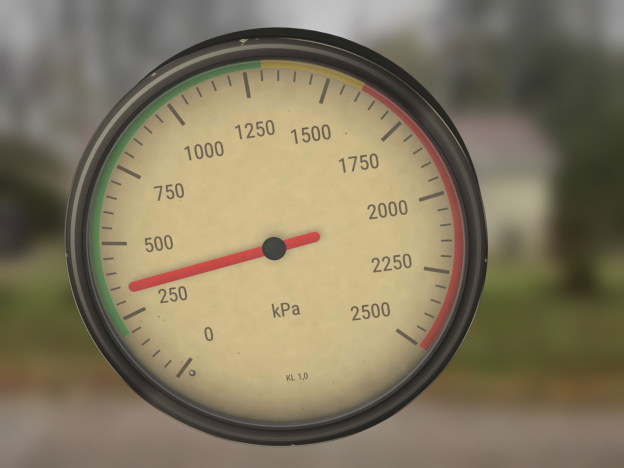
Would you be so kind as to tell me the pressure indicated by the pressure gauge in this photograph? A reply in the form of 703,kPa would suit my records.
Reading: 350,kPa
